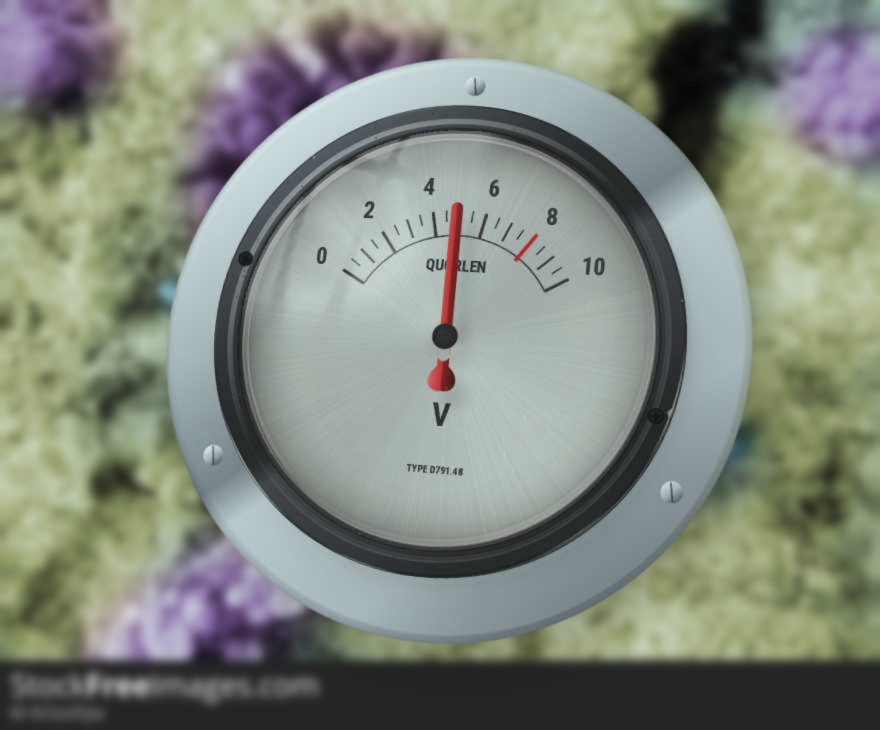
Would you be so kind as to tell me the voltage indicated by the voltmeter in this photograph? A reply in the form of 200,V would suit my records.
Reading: 5,V
